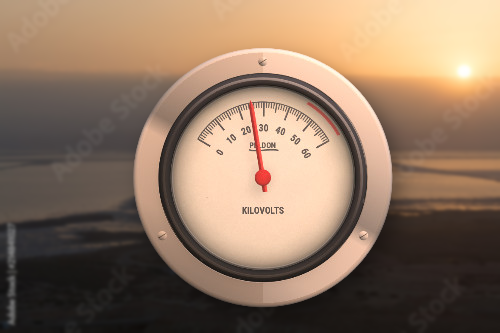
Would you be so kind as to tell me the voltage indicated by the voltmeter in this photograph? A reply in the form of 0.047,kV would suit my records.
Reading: 25,kV
